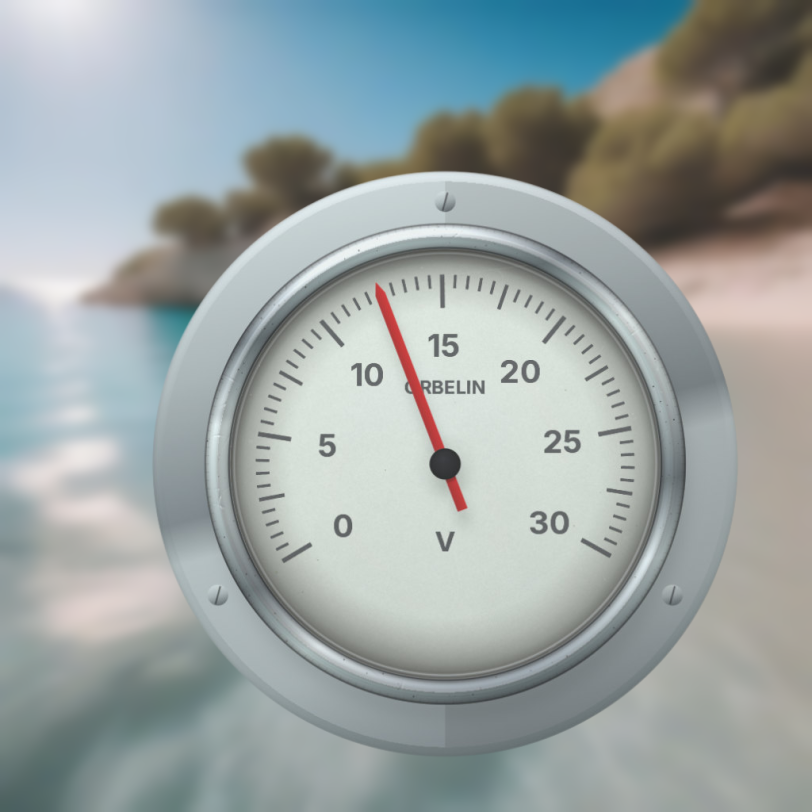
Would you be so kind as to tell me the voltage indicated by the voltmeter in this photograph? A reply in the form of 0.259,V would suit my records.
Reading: 12.5,V
